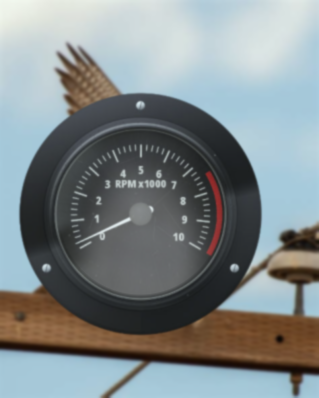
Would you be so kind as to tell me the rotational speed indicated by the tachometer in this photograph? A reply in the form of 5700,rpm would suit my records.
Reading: 200,rpm
